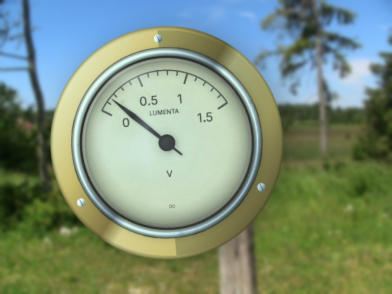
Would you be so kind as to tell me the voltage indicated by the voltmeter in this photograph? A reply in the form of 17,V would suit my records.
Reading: 0.15,V
